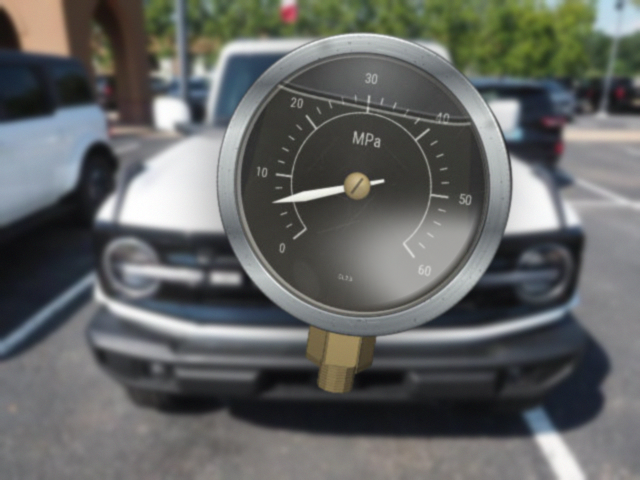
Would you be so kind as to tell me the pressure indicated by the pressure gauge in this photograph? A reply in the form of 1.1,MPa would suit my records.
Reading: 6,MPa
